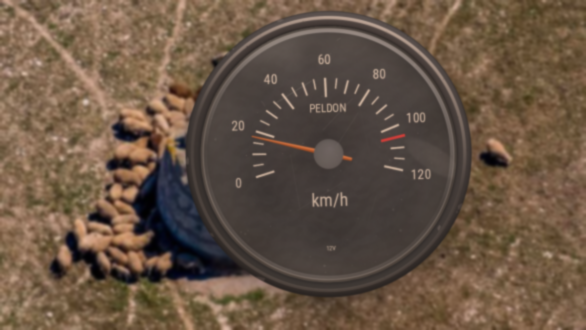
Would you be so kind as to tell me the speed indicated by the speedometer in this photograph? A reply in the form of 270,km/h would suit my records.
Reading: 17.5,km/h
